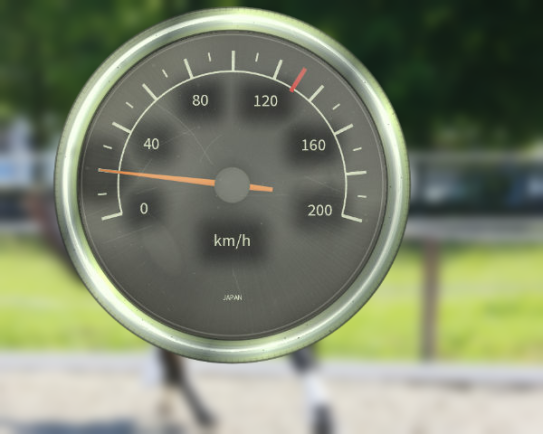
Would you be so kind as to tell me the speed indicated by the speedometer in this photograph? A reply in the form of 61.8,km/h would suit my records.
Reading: 20,km/h
